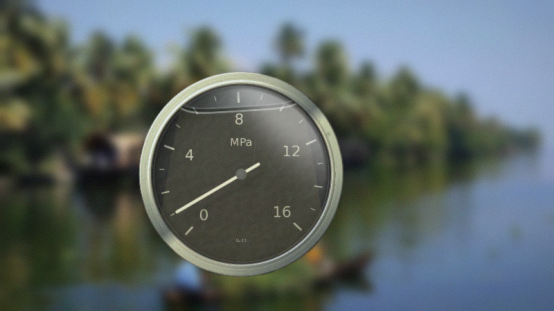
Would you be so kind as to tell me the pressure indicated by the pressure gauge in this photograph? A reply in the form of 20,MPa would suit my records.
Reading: 1,MPa
